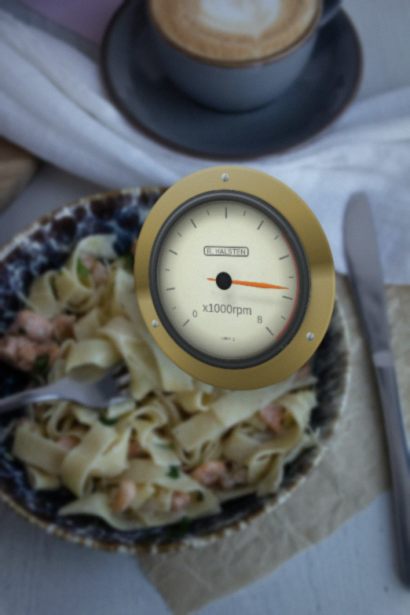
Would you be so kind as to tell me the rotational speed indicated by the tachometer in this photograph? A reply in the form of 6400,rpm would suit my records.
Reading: 6750,rpm
